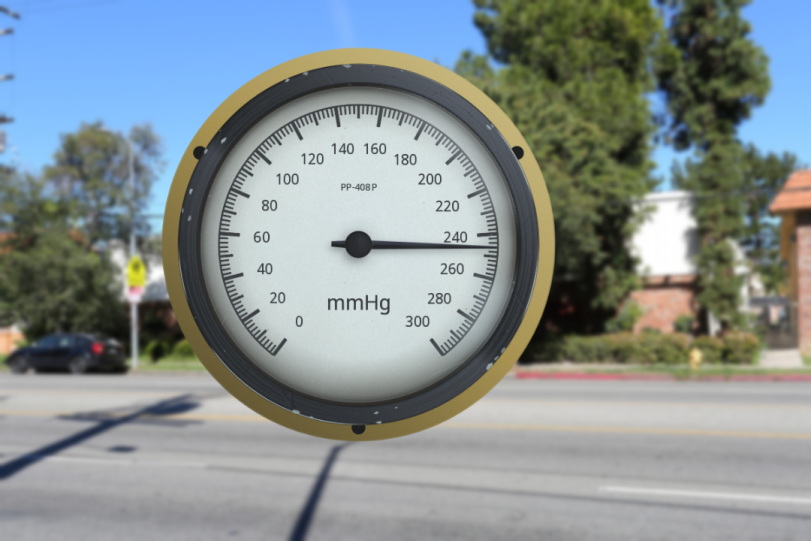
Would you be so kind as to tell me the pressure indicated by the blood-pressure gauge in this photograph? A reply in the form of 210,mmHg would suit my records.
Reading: 246,mmHg
